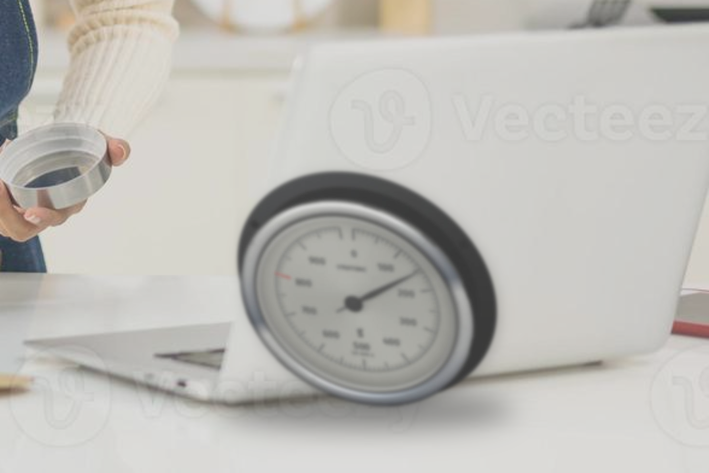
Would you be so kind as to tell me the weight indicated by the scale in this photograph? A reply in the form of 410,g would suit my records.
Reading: 150,g
